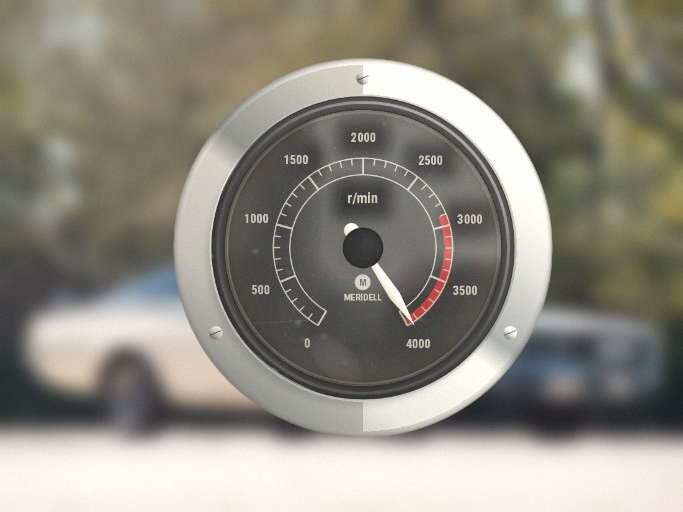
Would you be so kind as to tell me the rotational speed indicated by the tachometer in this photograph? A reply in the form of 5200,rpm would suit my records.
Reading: 3950,rpm
